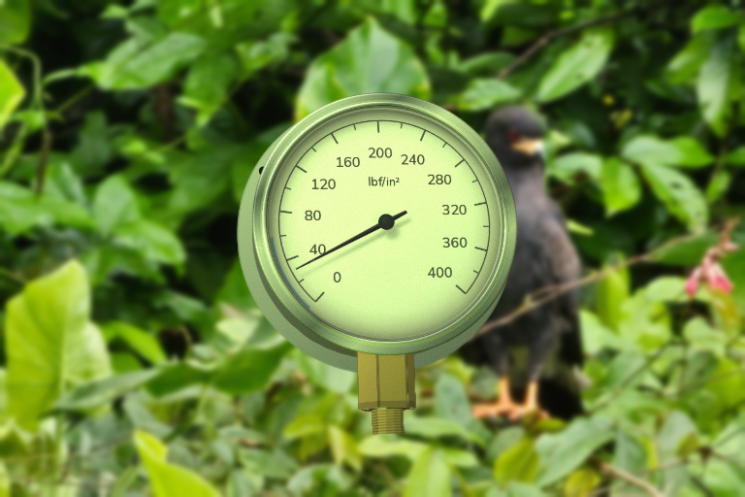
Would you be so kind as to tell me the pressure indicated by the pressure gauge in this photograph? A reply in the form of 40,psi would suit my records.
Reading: 30,psi
